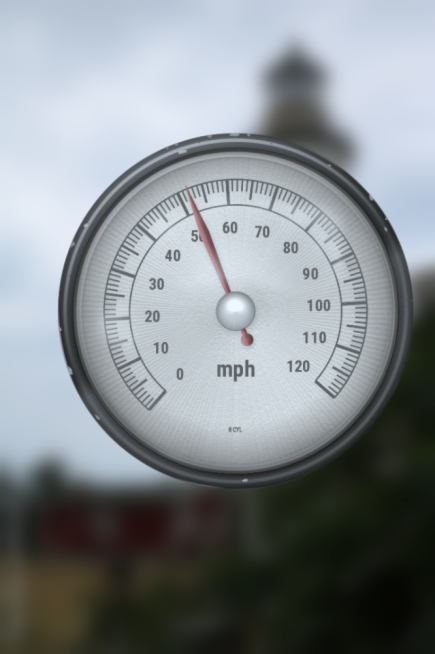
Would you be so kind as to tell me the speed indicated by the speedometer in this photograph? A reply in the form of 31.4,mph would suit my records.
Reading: 52,mph
